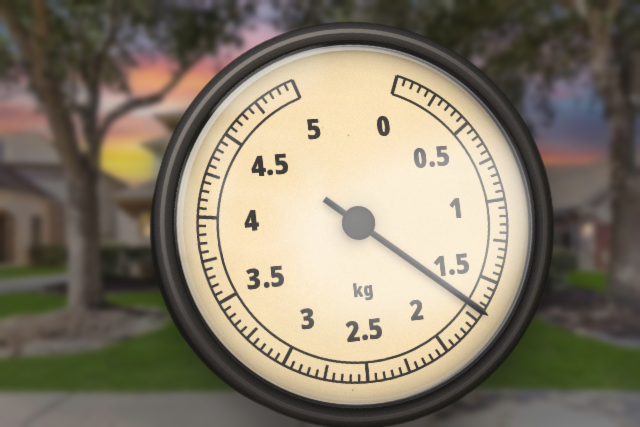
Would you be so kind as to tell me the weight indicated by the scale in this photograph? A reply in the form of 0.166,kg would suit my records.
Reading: 1.7,kg
